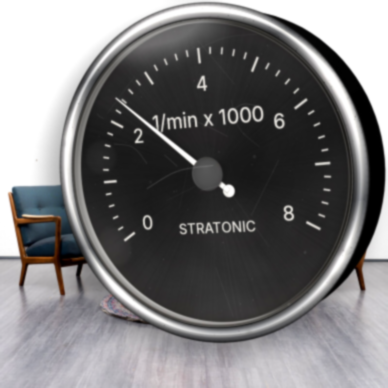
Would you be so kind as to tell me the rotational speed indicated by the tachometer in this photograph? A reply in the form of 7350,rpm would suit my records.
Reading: 2400,rpm
